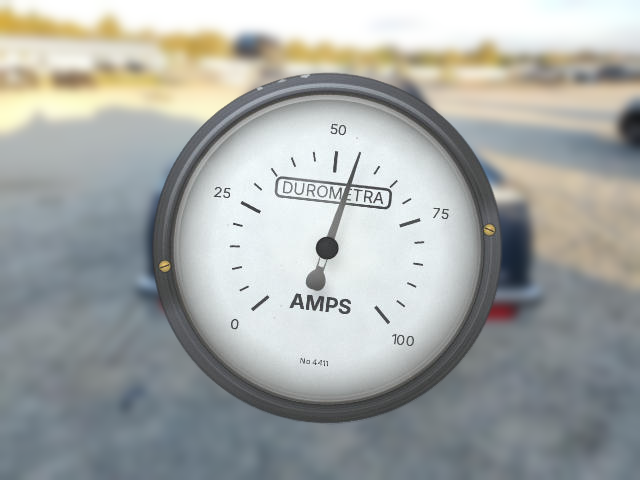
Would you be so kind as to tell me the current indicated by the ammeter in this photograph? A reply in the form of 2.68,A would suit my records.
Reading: 55,A
